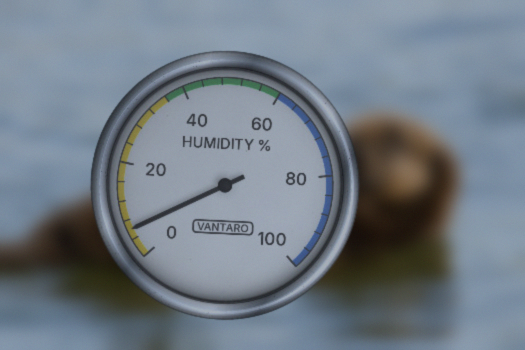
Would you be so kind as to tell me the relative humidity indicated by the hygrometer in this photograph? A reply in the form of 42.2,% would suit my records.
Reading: 6,%
